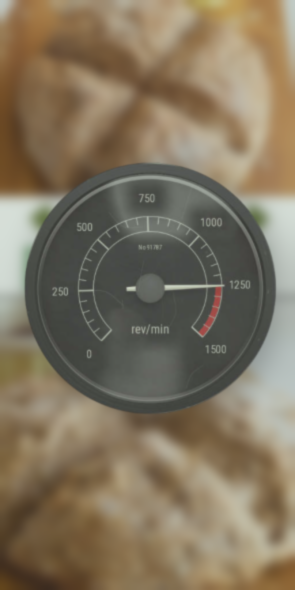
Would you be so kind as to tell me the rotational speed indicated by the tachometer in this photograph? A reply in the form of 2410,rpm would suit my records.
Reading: 1250,rpm
